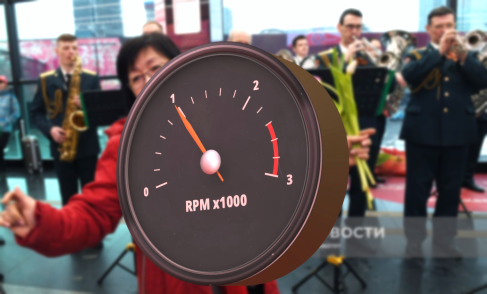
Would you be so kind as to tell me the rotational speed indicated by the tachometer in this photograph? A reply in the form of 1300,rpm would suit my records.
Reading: 1000,rpm
